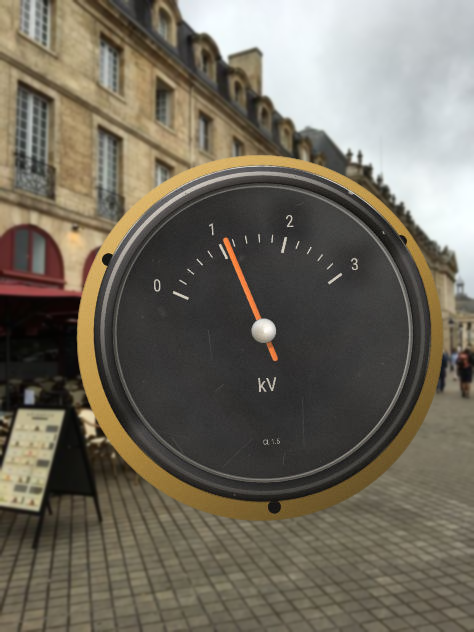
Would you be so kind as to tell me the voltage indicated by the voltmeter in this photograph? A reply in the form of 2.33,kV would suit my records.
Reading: 1.1,kV
